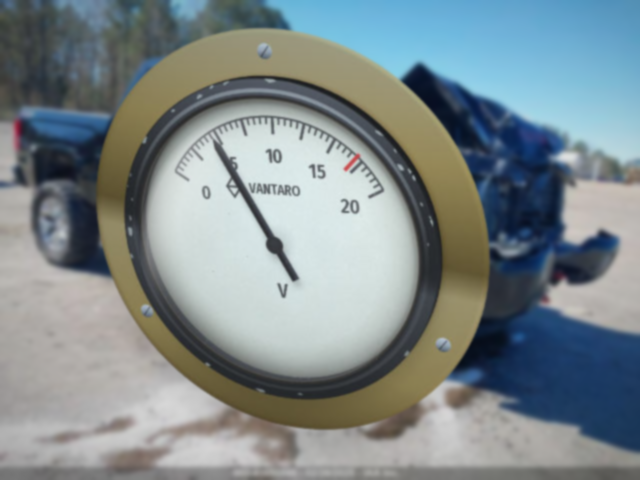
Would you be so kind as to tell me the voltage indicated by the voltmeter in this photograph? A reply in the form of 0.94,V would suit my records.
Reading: 5,V
